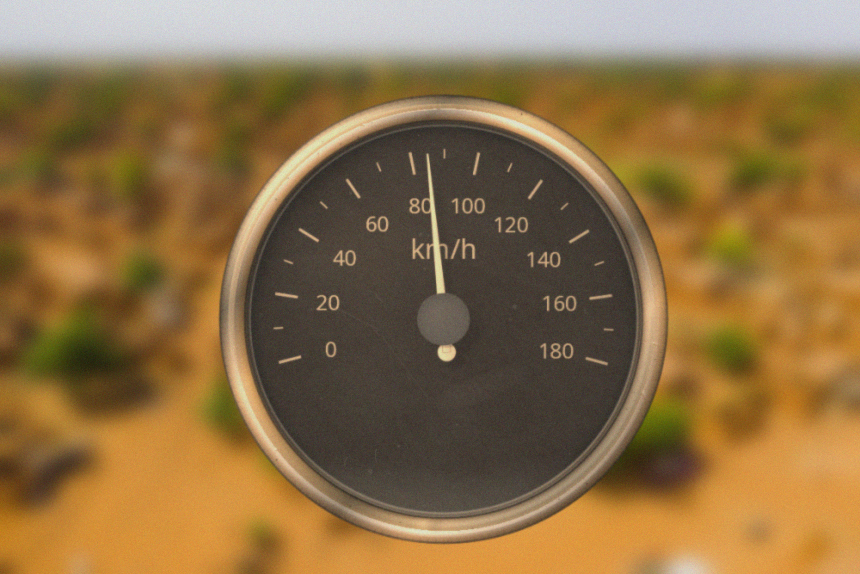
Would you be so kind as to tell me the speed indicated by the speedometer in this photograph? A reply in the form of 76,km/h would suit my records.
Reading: 85,km/h
